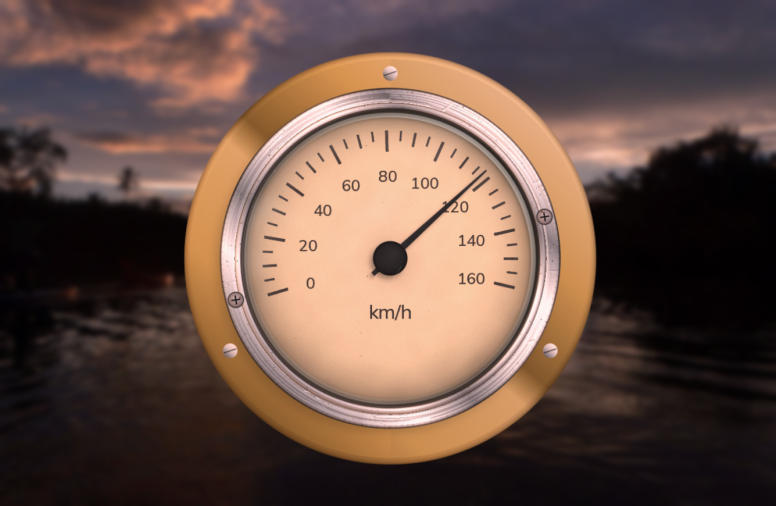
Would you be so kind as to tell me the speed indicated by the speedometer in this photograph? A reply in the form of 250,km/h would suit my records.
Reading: 117.5,km/h
